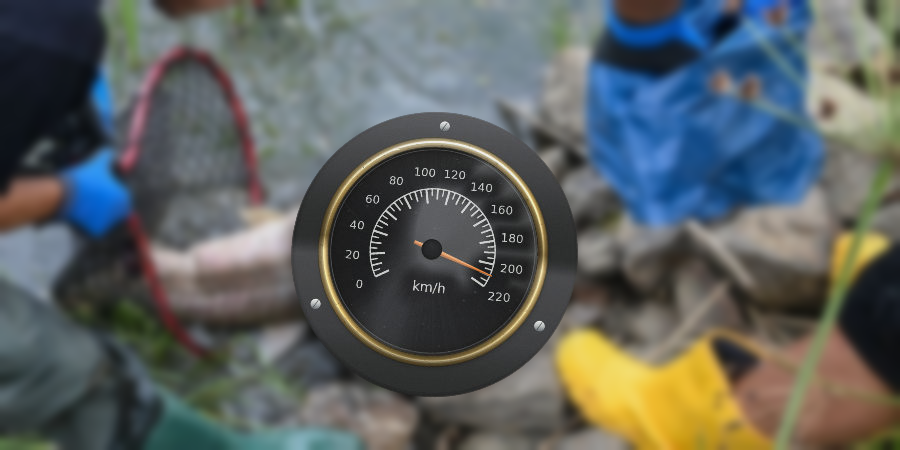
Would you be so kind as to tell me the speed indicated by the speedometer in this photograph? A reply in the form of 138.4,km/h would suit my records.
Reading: 210,km/h
